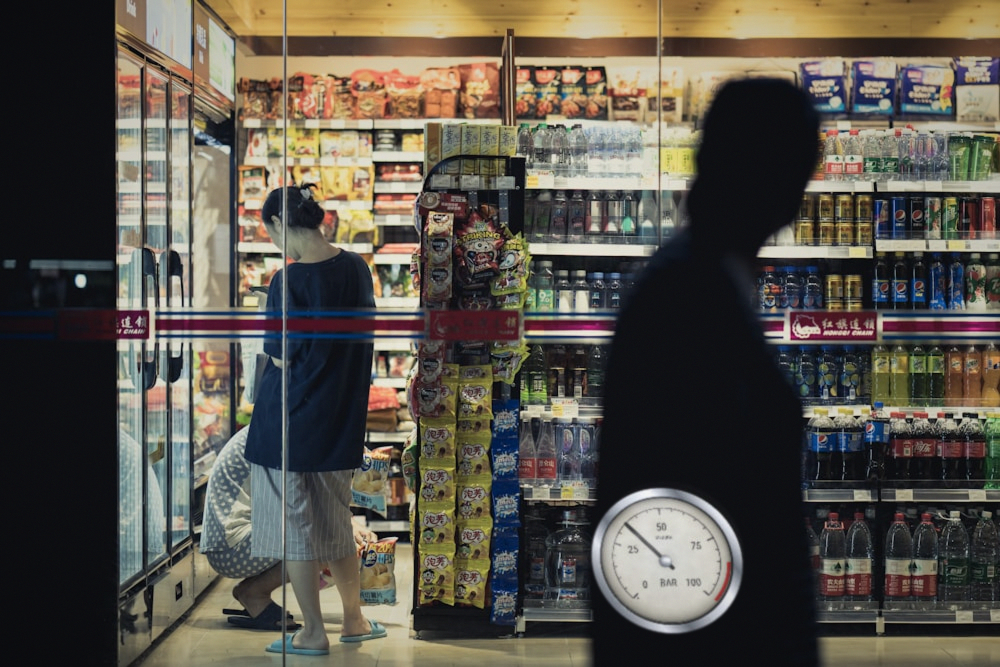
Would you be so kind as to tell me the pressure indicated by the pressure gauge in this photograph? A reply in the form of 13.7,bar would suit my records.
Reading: 35,bar
